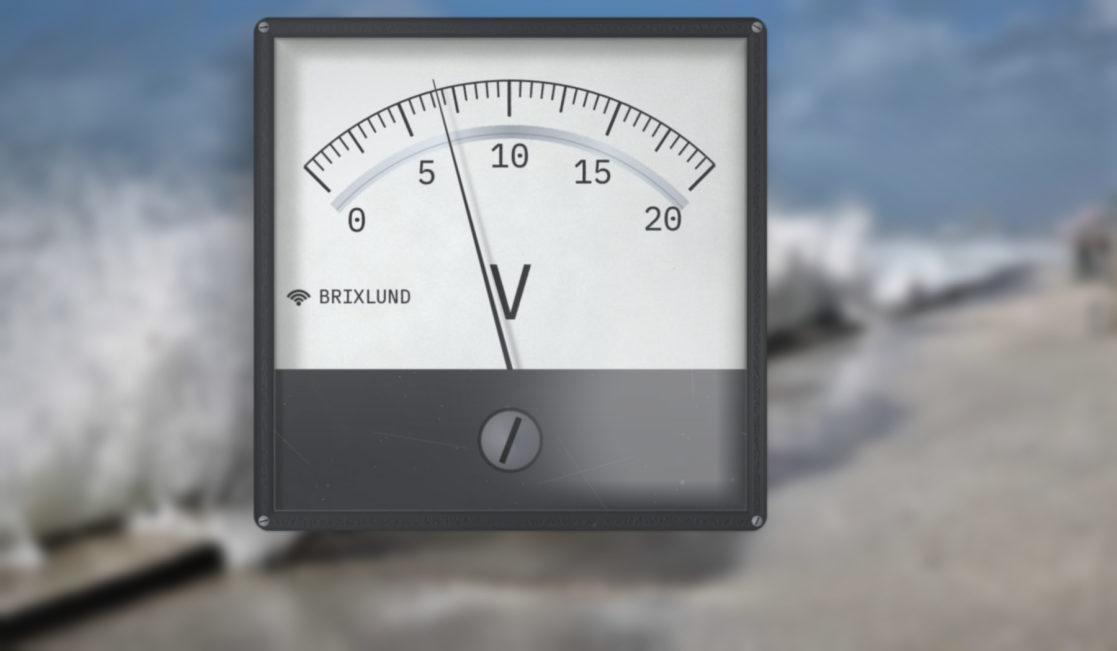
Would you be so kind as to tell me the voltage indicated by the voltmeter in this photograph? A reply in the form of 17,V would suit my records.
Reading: 6.75,V
